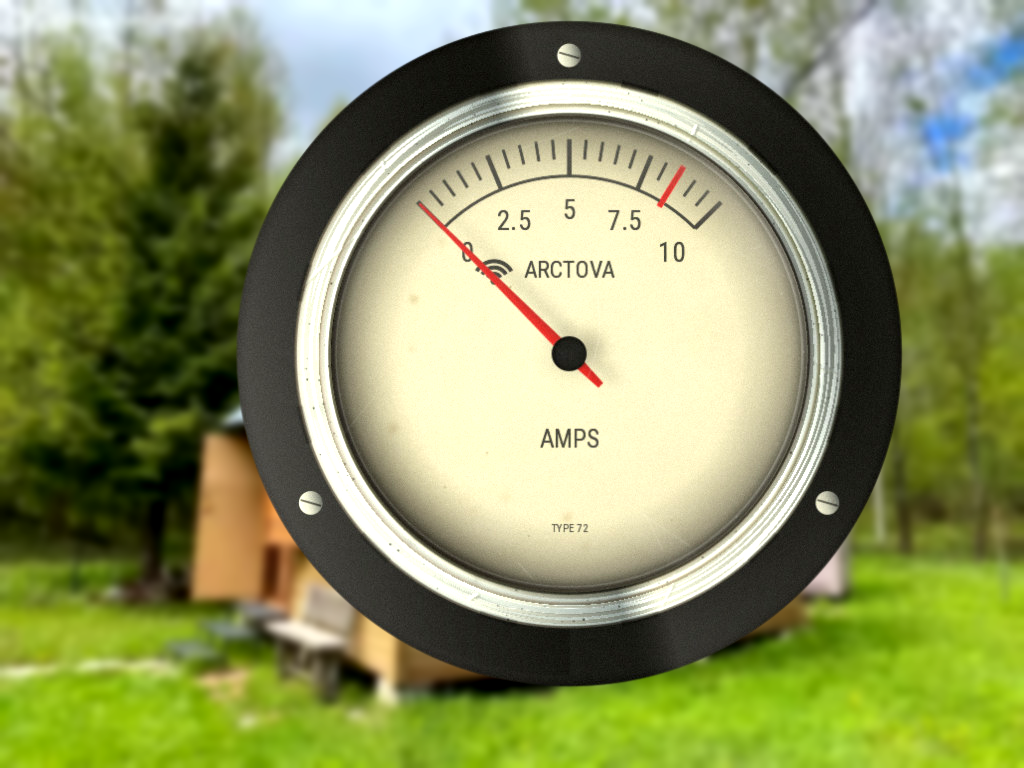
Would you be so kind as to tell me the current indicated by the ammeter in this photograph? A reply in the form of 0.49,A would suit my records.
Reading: 0,A
